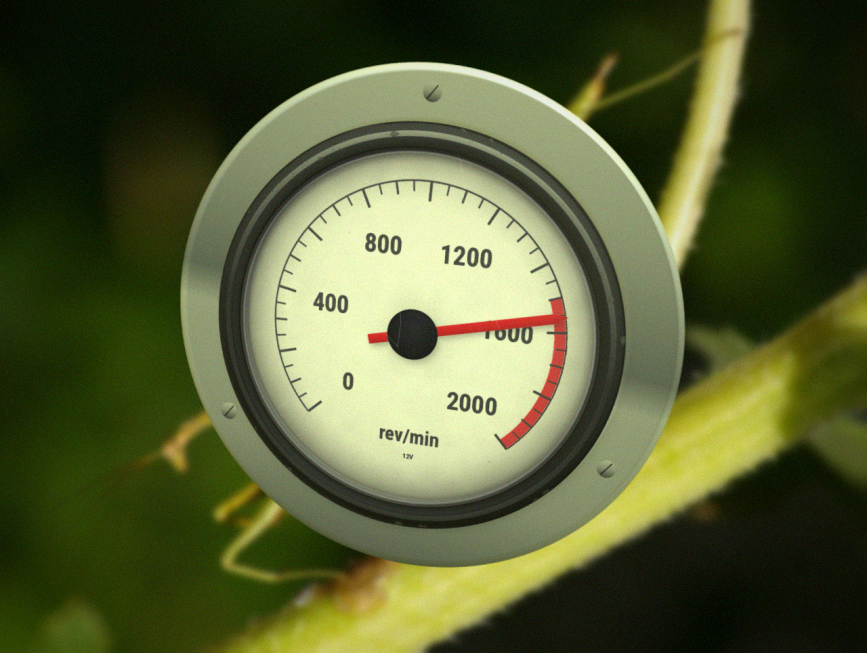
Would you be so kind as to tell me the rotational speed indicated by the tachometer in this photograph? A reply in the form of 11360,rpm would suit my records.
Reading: 1550,rpm
